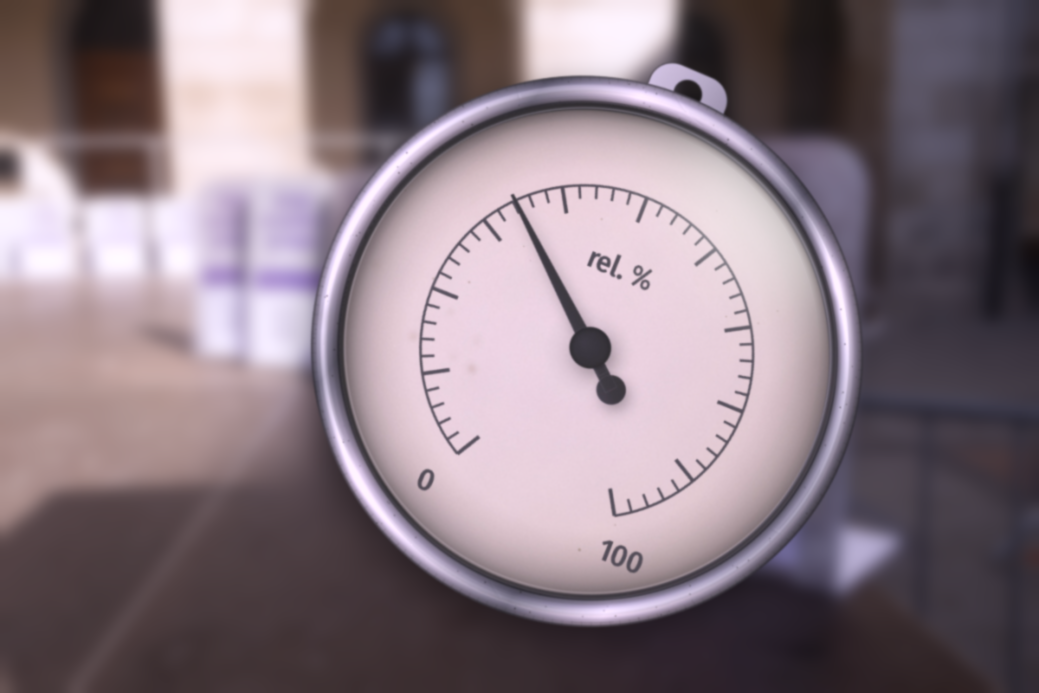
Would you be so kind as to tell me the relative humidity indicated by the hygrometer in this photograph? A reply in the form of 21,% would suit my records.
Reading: 34,%
